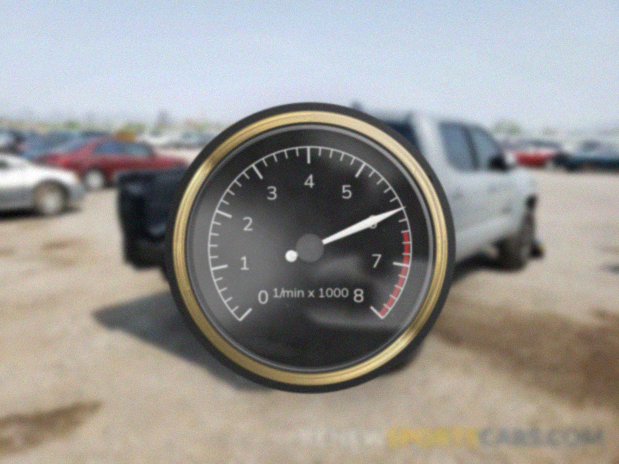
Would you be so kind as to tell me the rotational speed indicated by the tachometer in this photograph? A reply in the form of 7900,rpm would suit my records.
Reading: 6000,rpm
